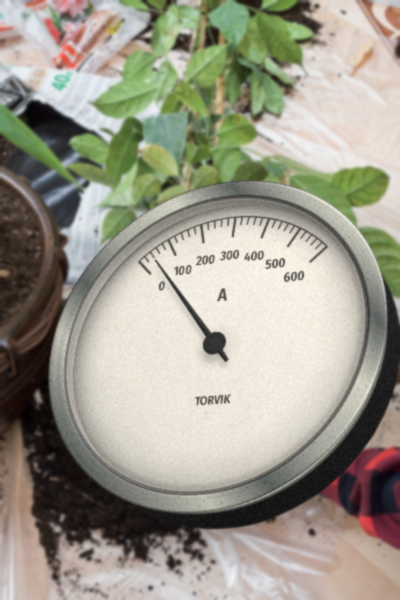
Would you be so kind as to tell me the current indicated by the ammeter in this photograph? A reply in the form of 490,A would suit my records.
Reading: 40,A
